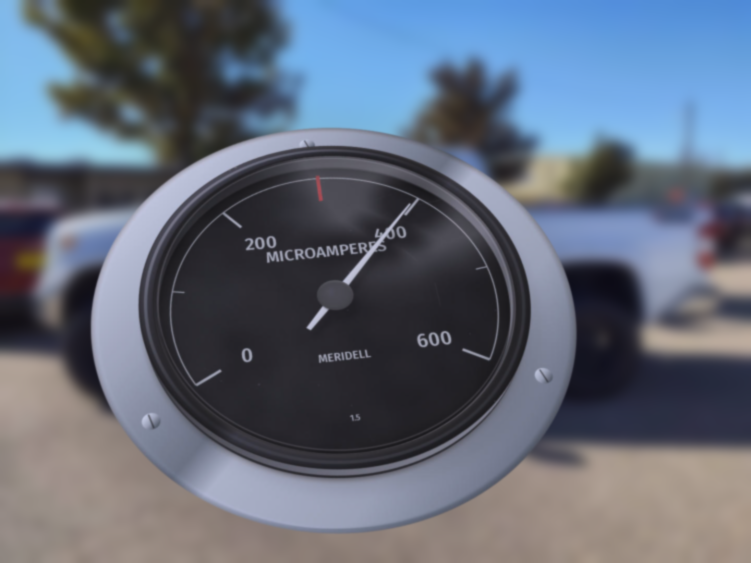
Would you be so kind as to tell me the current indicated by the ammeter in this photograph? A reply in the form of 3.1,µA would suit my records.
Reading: 400,µA
